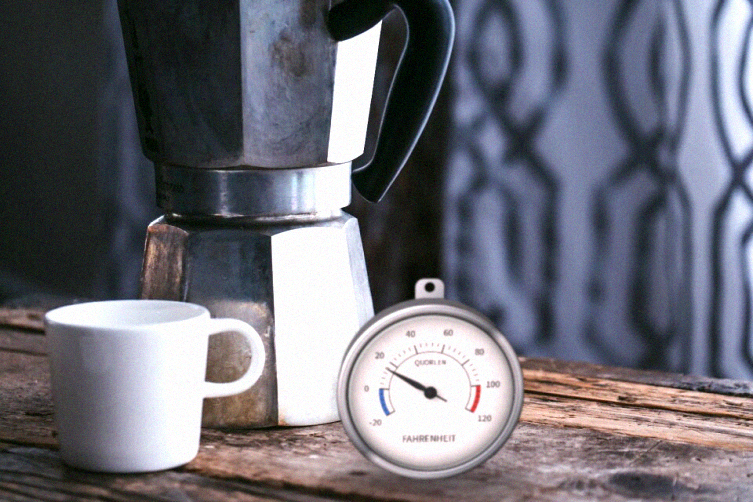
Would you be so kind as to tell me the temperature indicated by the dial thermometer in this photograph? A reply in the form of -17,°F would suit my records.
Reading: 16,°F
